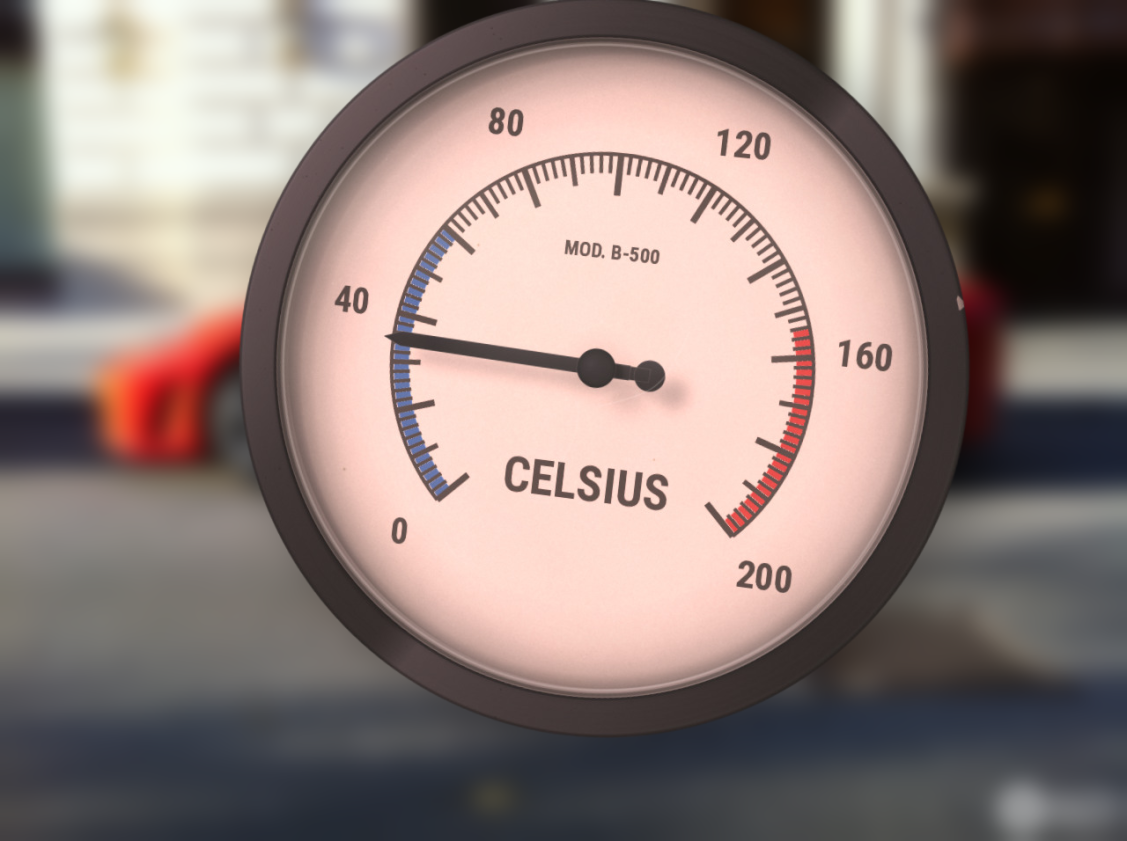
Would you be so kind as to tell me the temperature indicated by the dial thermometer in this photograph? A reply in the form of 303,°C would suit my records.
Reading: 35,°C
